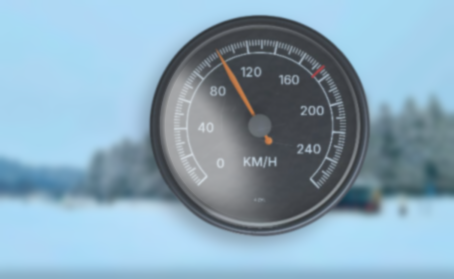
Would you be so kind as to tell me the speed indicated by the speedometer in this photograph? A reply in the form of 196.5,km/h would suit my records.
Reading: 100,km/h
